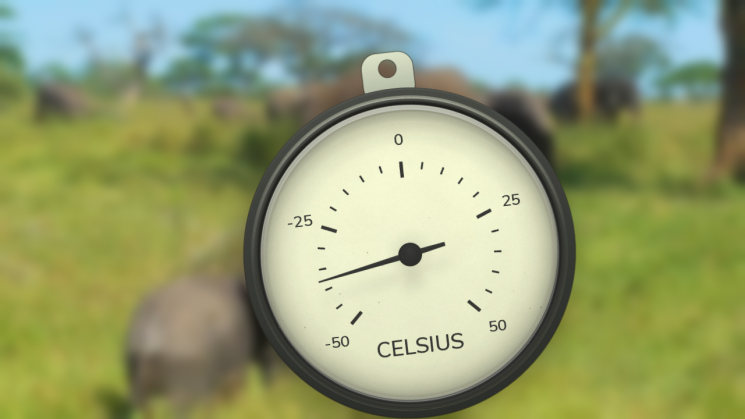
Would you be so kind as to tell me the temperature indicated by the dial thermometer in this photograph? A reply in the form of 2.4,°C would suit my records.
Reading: -37.5,°C
